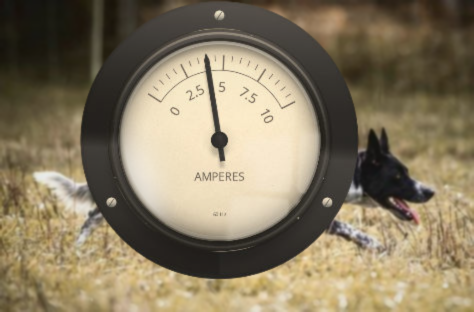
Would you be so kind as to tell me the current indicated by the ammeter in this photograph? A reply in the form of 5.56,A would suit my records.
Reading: 4,A
